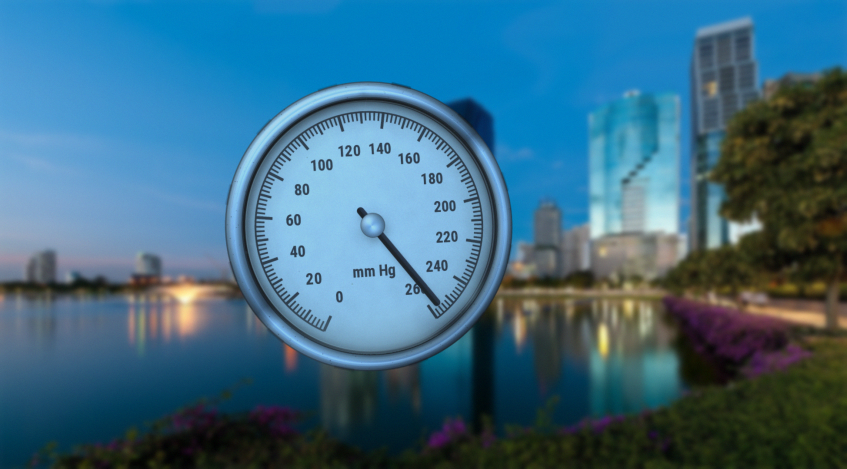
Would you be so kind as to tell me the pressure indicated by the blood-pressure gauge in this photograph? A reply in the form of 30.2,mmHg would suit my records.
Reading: 256,mmHg
